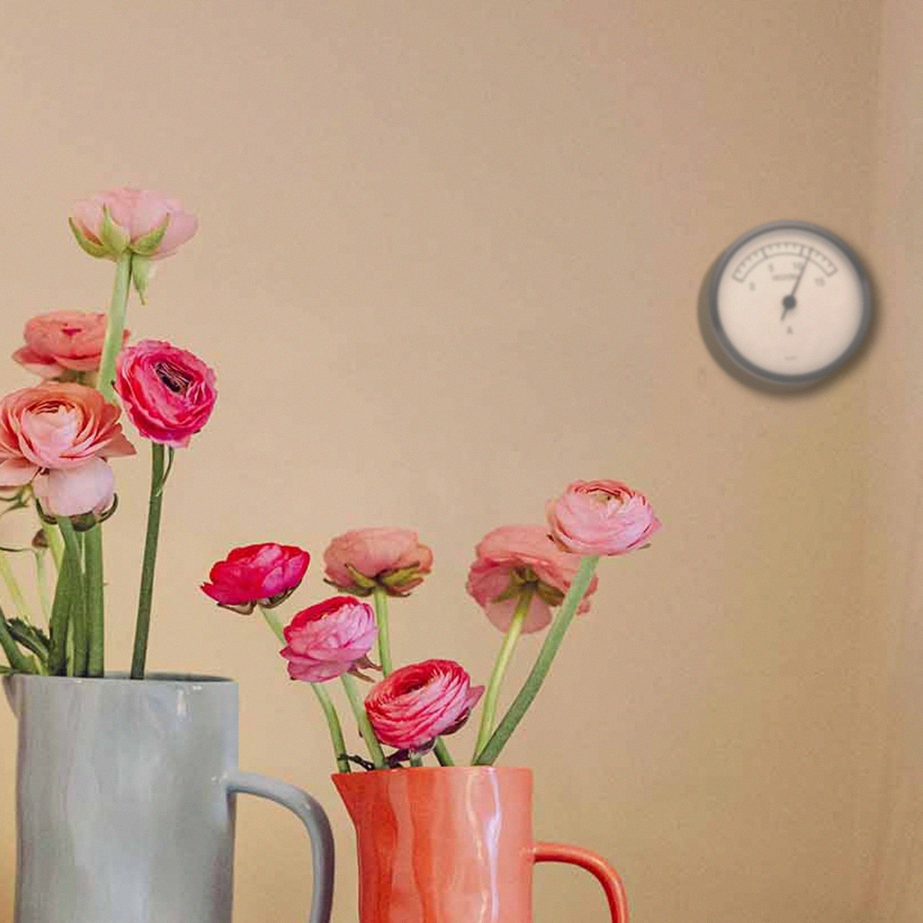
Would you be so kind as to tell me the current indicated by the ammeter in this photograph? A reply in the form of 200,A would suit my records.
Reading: 11,A
